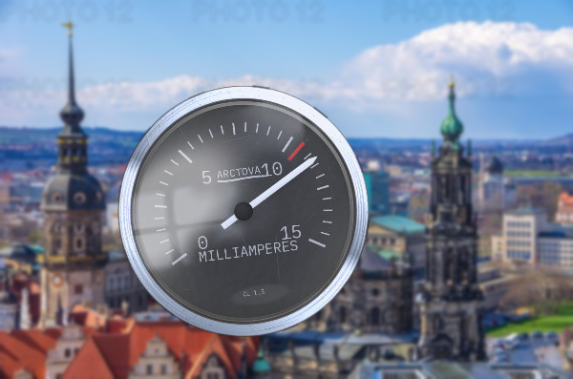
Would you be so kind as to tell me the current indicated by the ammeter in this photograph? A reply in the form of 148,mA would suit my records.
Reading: 11.25,mA
